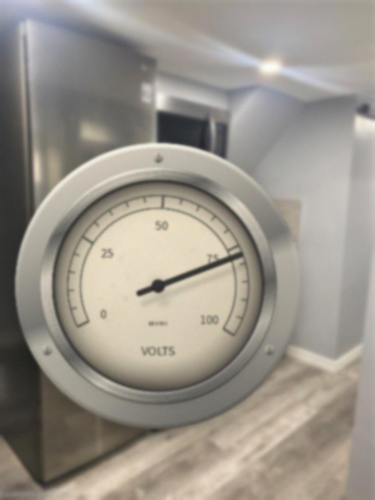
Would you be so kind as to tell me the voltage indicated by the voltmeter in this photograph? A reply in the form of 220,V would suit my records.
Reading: 77.5,V
